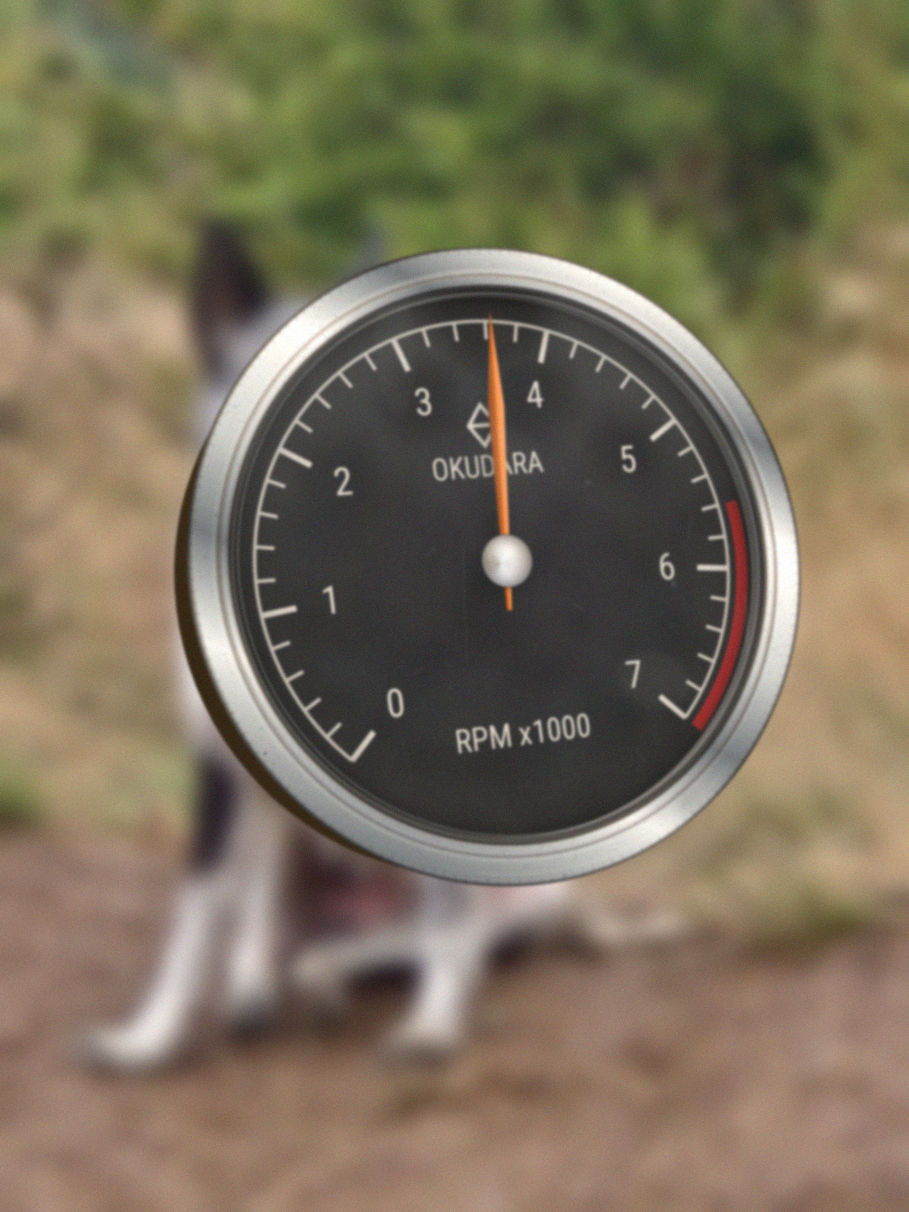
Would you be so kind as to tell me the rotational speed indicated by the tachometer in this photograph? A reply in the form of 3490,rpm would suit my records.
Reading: 3600,rpm
